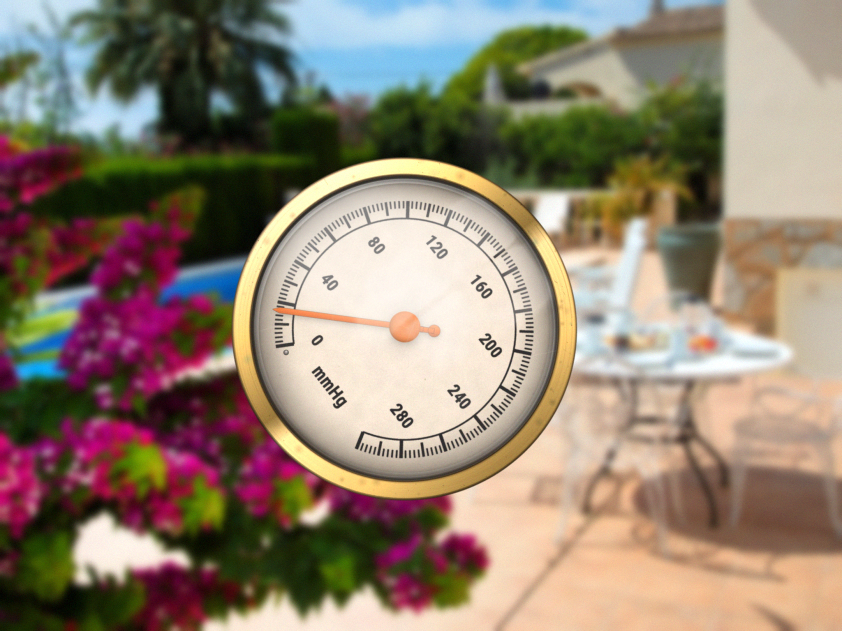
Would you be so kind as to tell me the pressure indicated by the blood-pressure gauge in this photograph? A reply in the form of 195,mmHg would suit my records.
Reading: 16,mmHg
